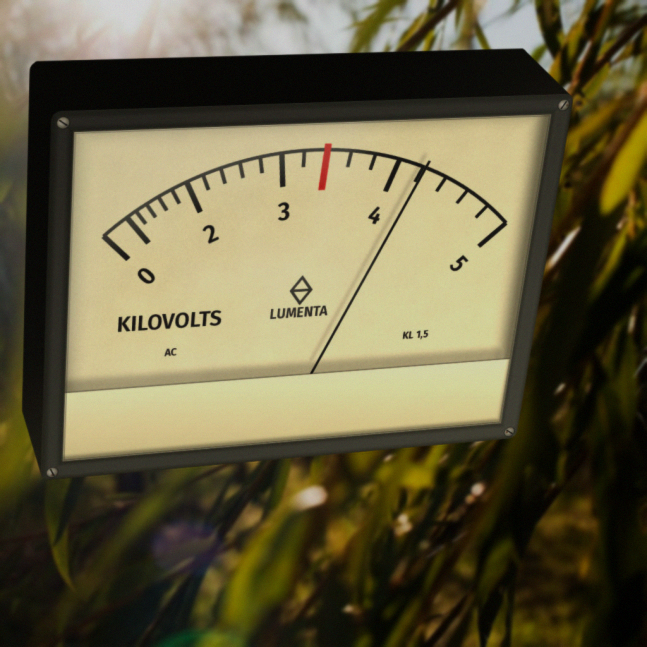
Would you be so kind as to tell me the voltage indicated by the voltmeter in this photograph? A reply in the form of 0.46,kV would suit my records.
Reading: 4.2,kV
